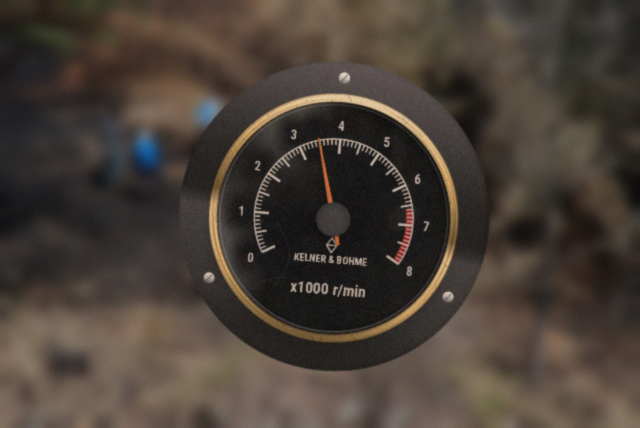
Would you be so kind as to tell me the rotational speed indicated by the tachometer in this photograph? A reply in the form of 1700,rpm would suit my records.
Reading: 3500,rpm
